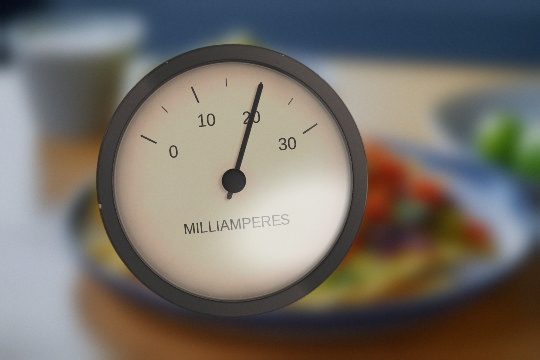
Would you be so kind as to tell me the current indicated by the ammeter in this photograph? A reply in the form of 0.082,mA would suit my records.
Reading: 20,mA
